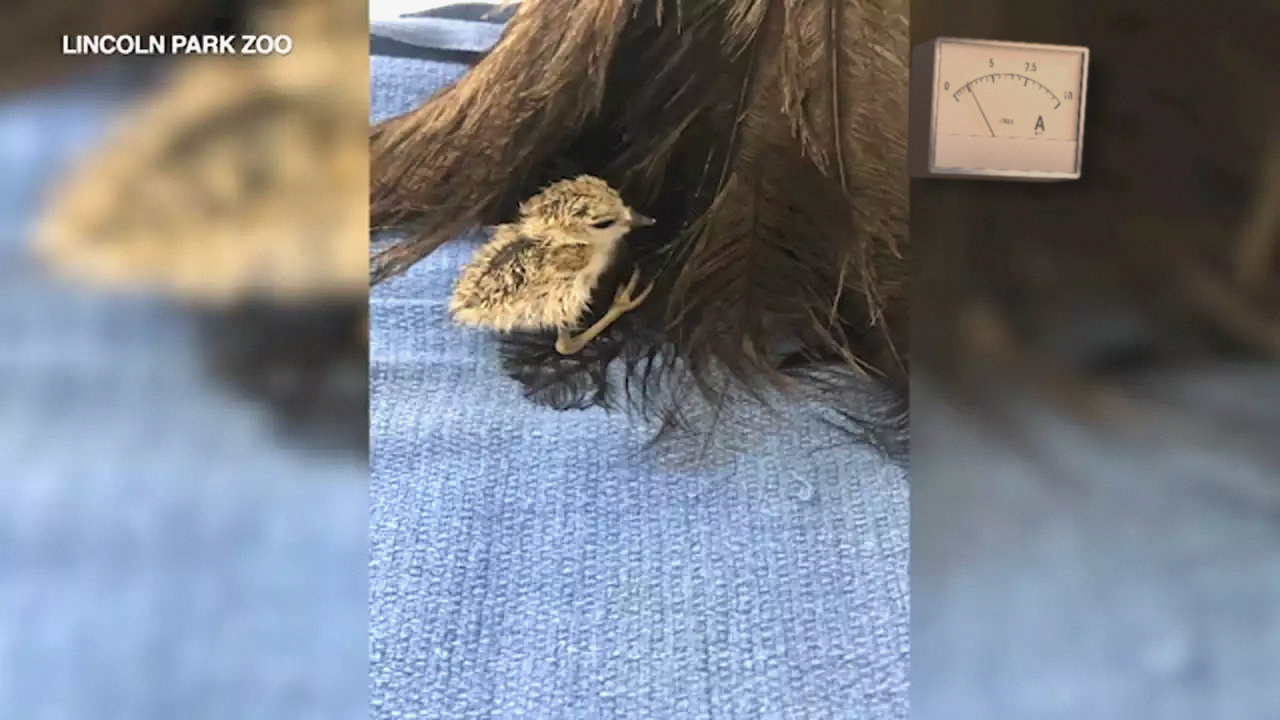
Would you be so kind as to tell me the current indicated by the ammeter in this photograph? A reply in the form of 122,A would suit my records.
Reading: 2.5,A
